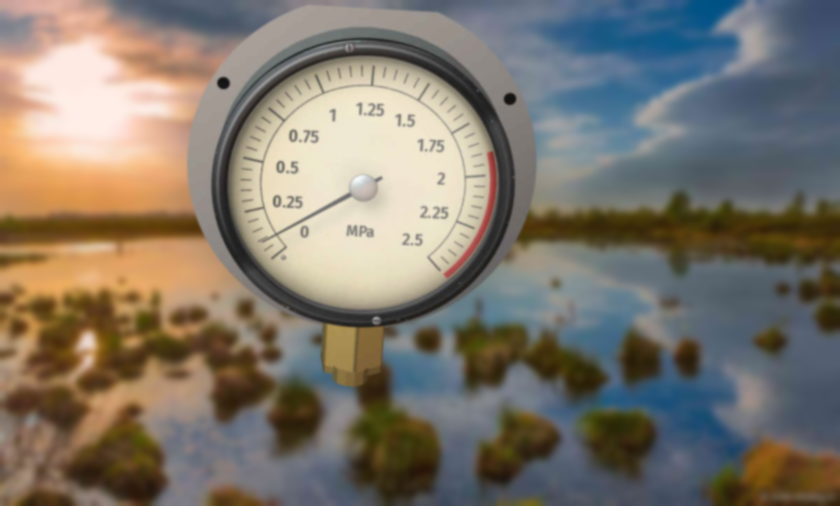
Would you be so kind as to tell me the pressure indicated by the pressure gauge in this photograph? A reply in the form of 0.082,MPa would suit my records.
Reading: 0.1,MPa
